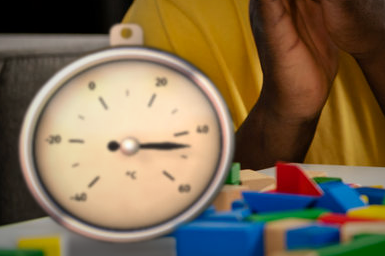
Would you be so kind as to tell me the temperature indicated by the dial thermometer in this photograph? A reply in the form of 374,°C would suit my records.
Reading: 45,°C
